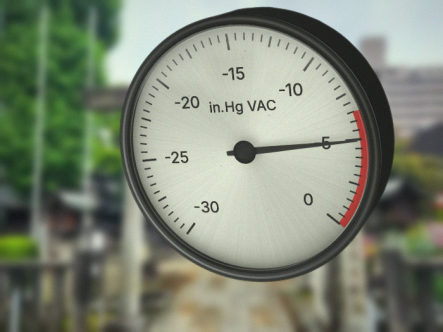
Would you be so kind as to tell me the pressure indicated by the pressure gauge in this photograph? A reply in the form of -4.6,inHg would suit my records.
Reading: -5,inHg
